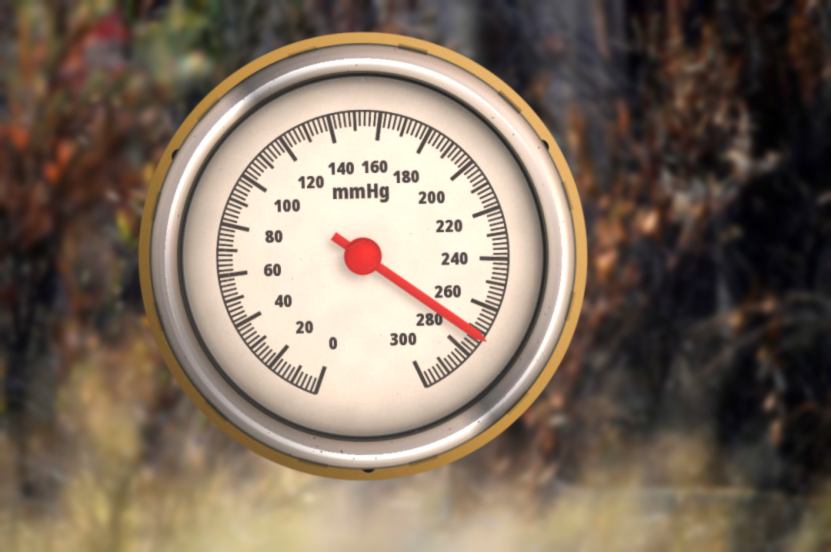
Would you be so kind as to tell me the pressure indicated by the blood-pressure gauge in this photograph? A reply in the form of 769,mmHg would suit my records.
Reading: 272,mmHg
